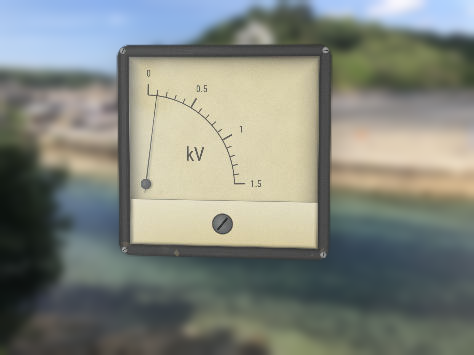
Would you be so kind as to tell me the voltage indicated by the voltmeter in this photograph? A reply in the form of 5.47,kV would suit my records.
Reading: 0.1,kV
